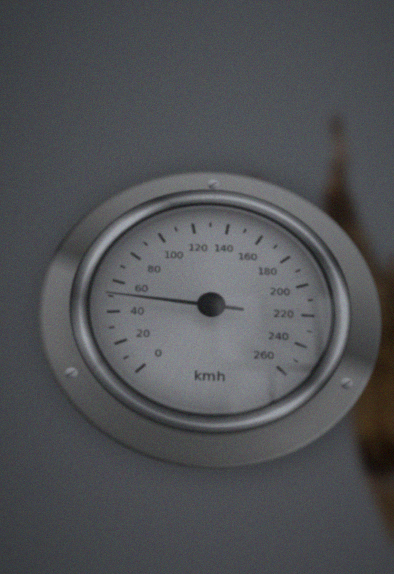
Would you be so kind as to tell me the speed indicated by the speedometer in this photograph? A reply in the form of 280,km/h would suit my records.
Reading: 50,km/h
